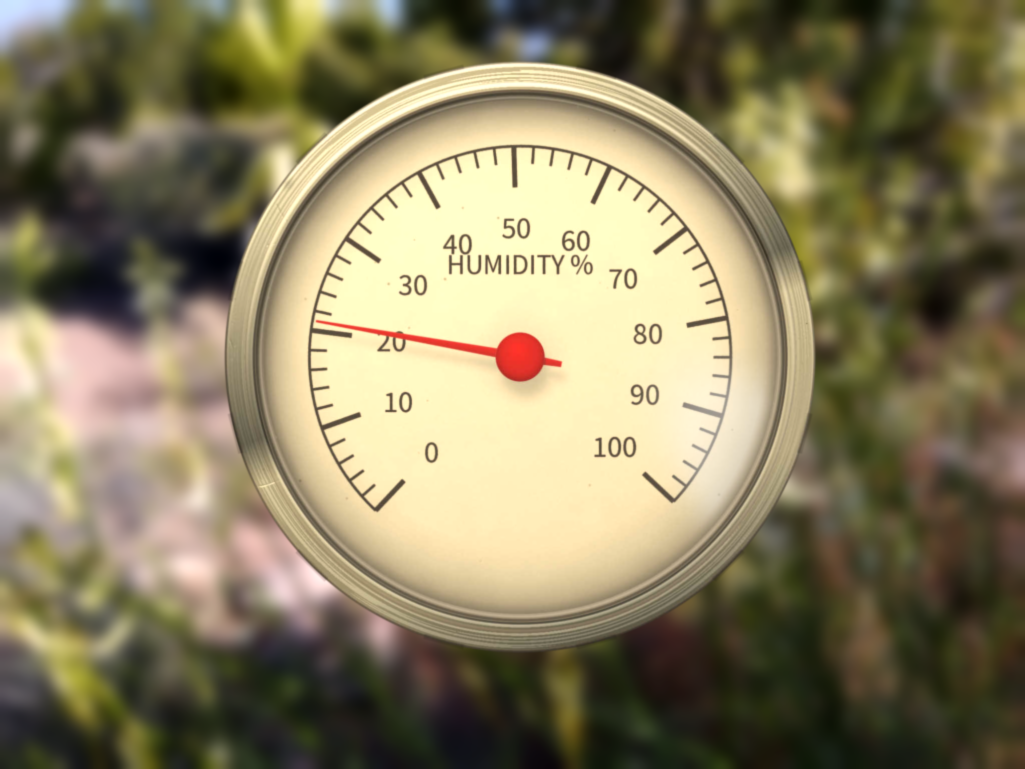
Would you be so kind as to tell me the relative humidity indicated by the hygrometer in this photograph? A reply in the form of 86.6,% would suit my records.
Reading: 21,%
